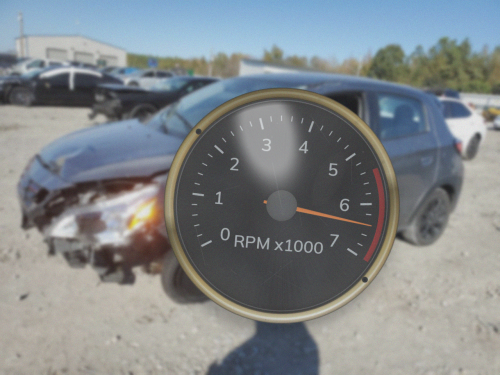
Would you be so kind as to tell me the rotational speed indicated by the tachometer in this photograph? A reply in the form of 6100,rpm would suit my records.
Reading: 6400,rpm
